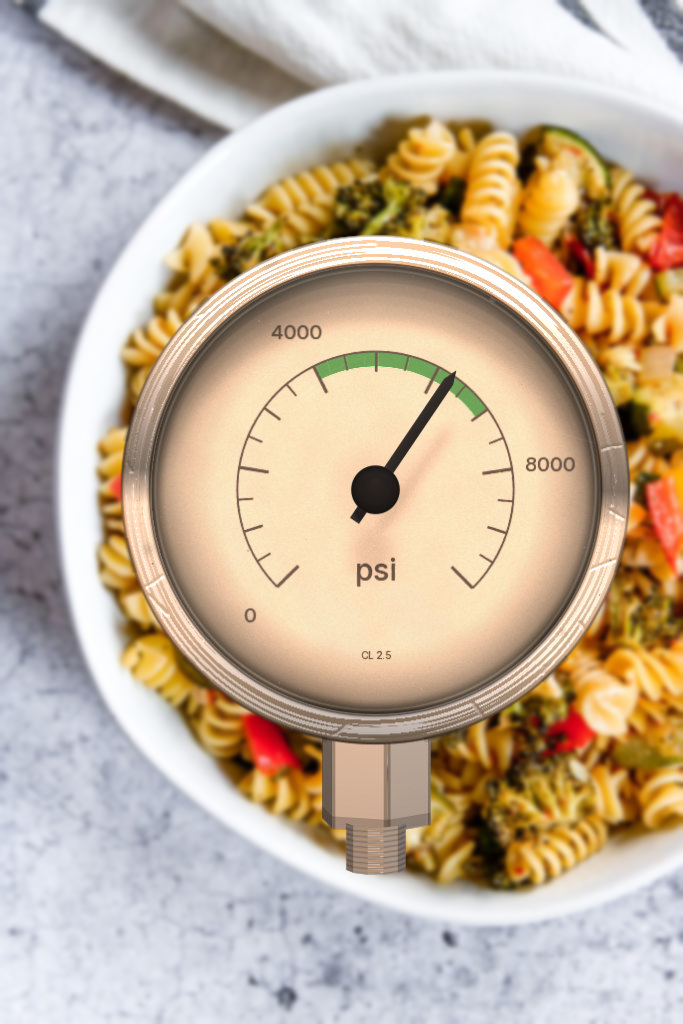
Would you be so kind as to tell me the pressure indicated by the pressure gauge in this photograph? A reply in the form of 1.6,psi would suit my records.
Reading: 6250,psi
